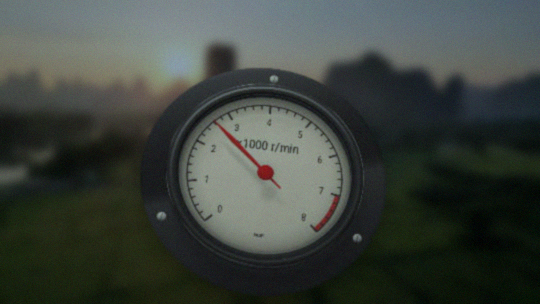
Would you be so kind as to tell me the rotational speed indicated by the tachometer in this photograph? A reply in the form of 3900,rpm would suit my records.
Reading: 2600,rpm
